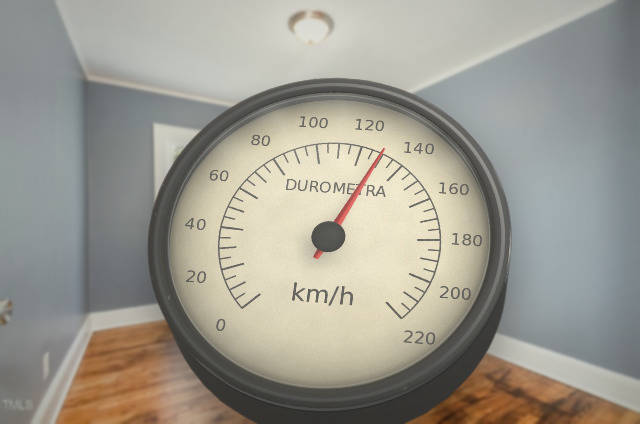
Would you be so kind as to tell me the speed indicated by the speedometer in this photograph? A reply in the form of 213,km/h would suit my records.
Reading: 130,km/h
